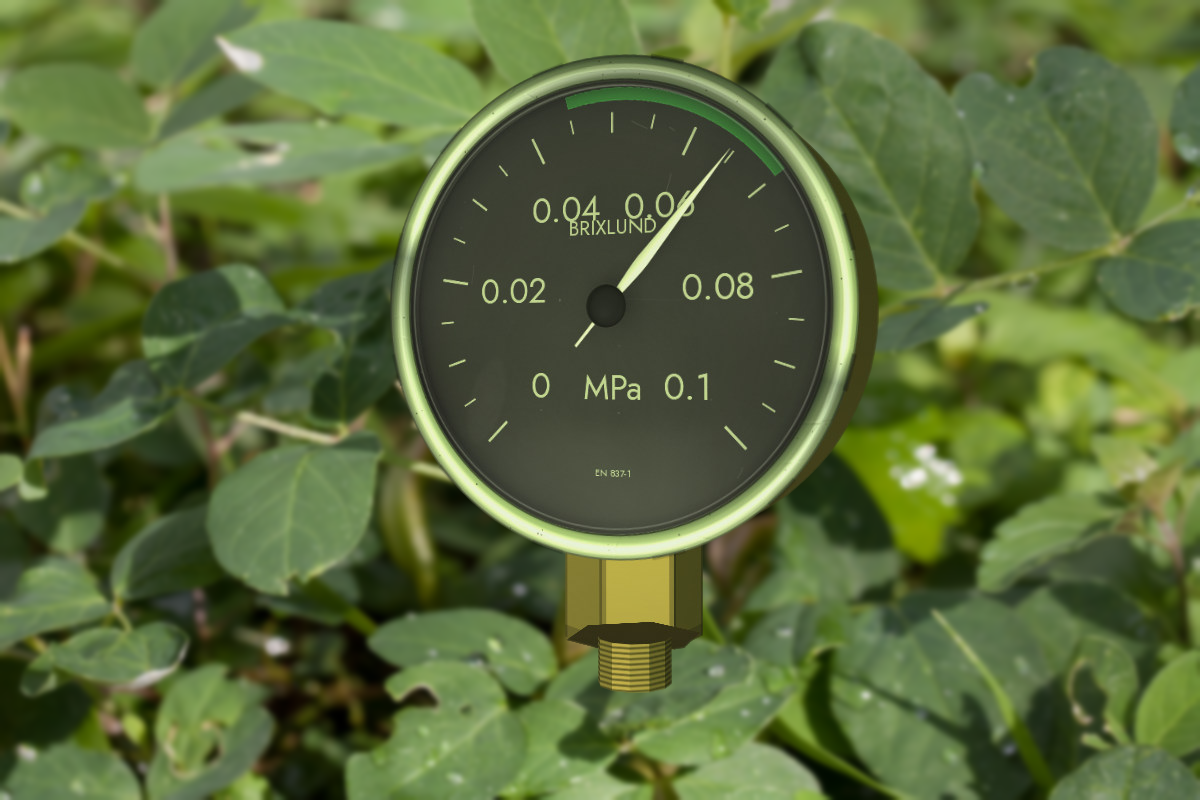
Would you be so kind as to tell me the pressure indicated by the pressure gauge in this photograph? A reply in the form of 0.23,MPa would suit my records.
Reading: 0.065,MPa
